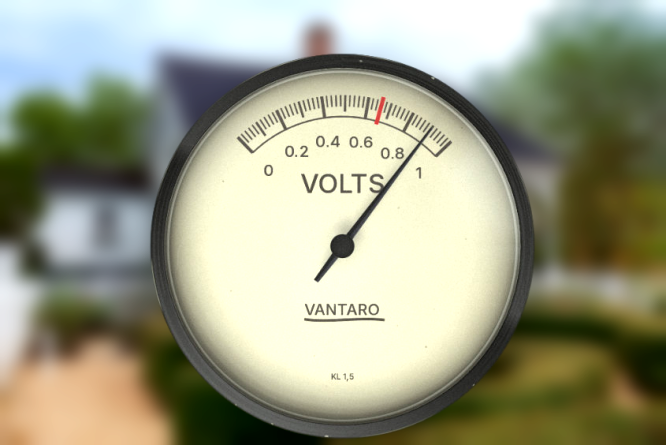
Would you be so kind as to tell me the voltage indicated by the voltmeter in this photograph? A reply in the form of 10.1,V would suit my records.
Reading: 0.9,V
